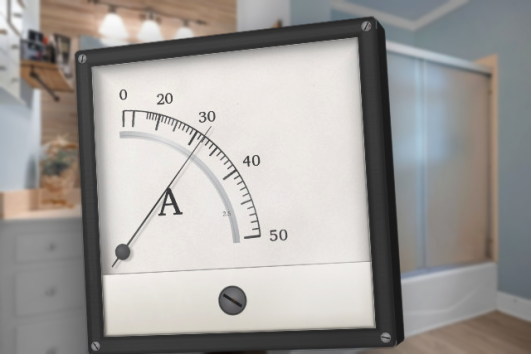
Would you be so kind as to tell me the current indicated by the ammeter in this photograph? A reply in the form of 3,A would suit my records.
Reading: 32,A
